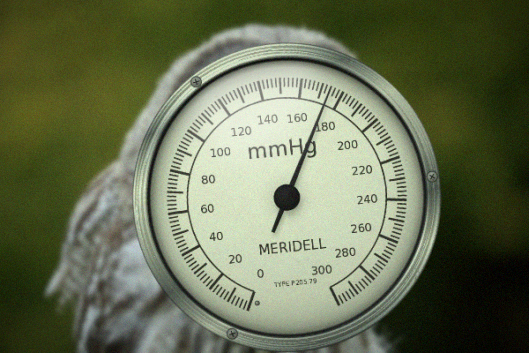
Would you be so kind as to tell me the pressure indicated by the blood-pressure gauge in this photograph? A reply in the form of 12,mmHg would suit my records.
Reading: 174,mmHg
